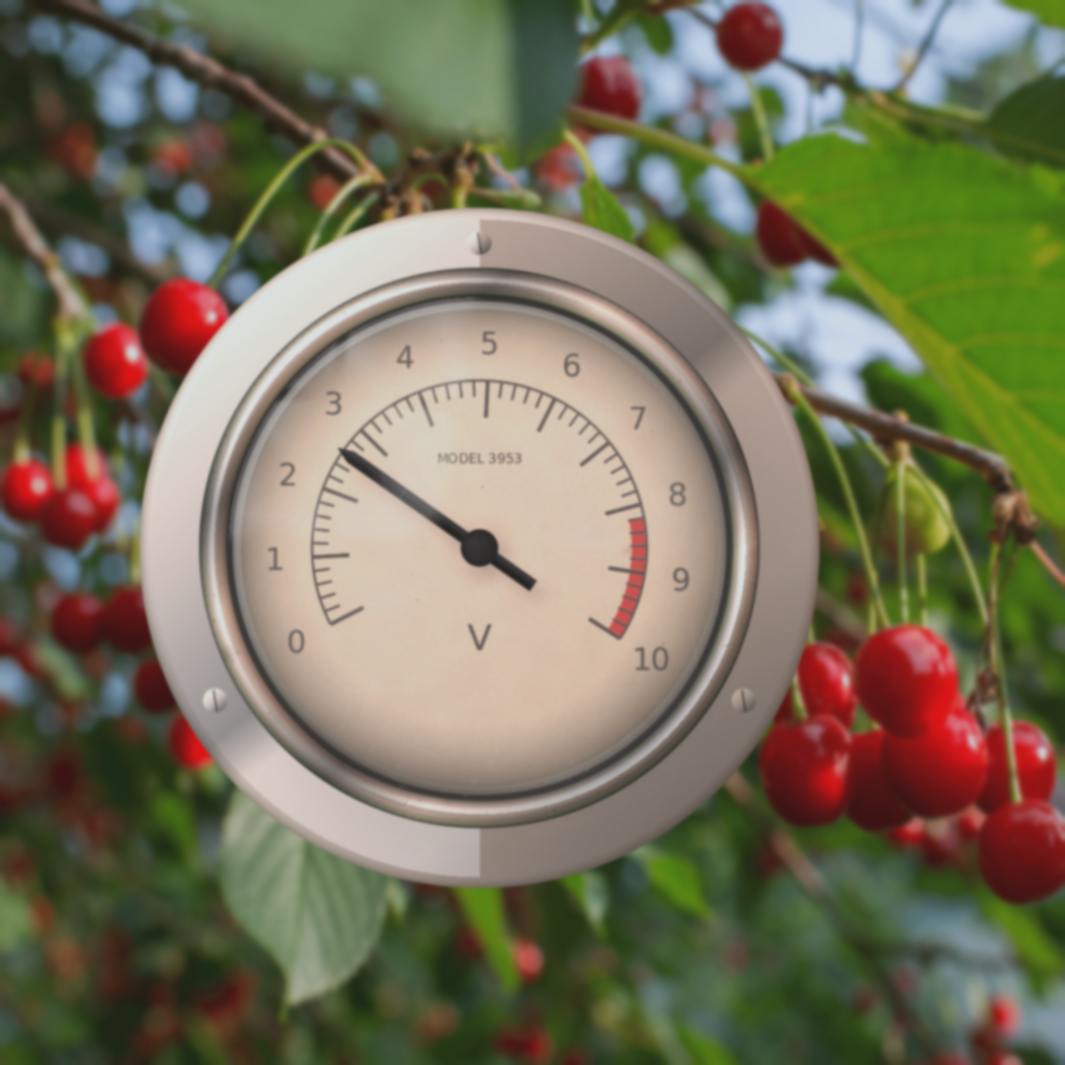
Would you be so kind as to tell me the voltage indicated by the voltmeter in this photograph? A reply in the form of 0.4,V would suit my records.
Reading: 2.6,V
